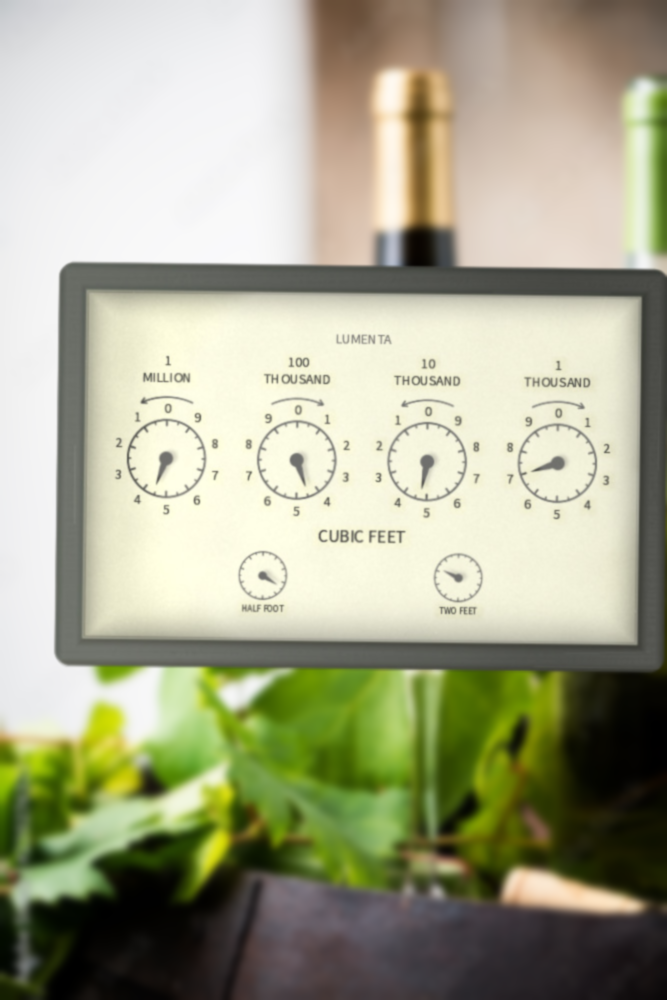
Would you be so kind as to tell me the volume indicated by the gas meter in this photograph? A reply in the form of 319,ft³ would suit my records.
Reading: 444700,ft³
